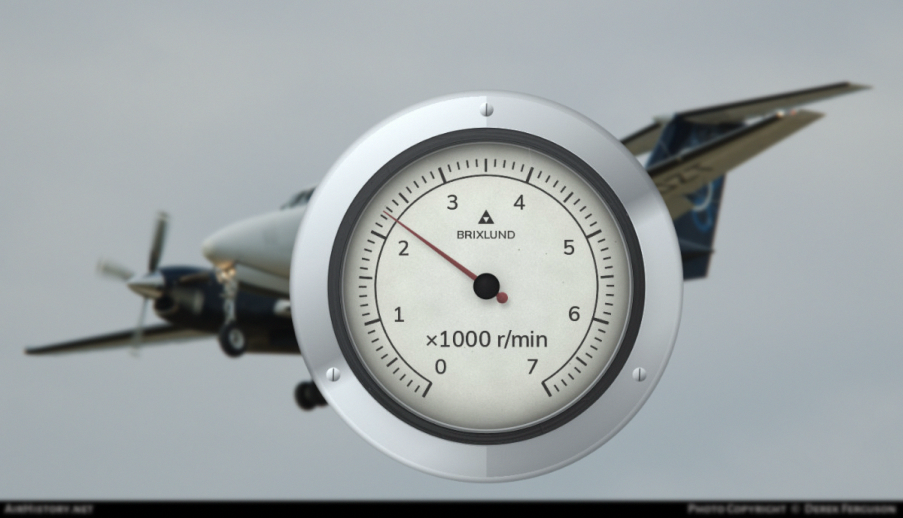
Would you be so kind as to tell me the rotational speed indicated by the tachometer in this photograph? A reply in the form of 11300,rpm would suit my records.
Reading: 2250,rpm
